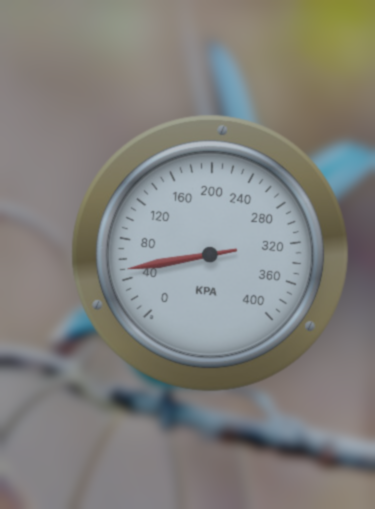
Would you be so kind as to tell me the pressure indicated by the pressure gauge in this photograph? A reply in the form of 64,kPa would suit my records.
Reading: 50,kPa
